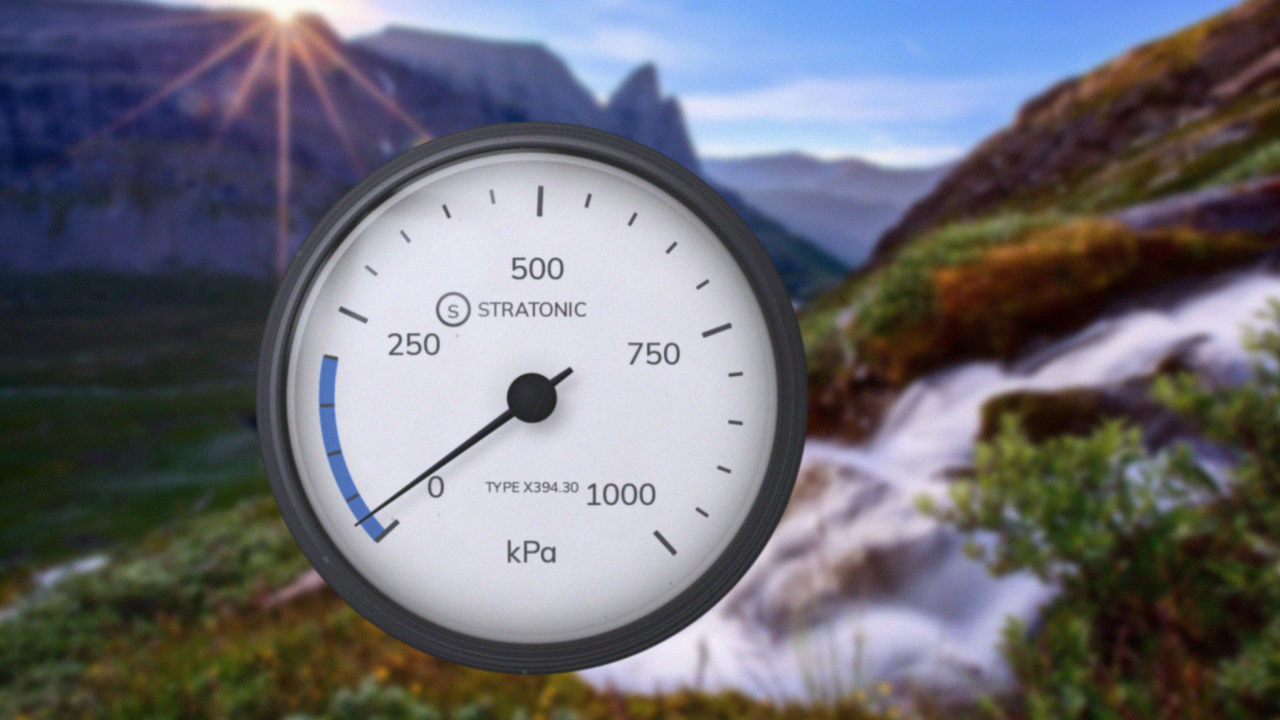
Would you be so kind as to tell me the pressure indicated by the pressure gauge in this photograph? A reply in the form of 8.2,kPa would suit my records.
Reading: 25,kPa
